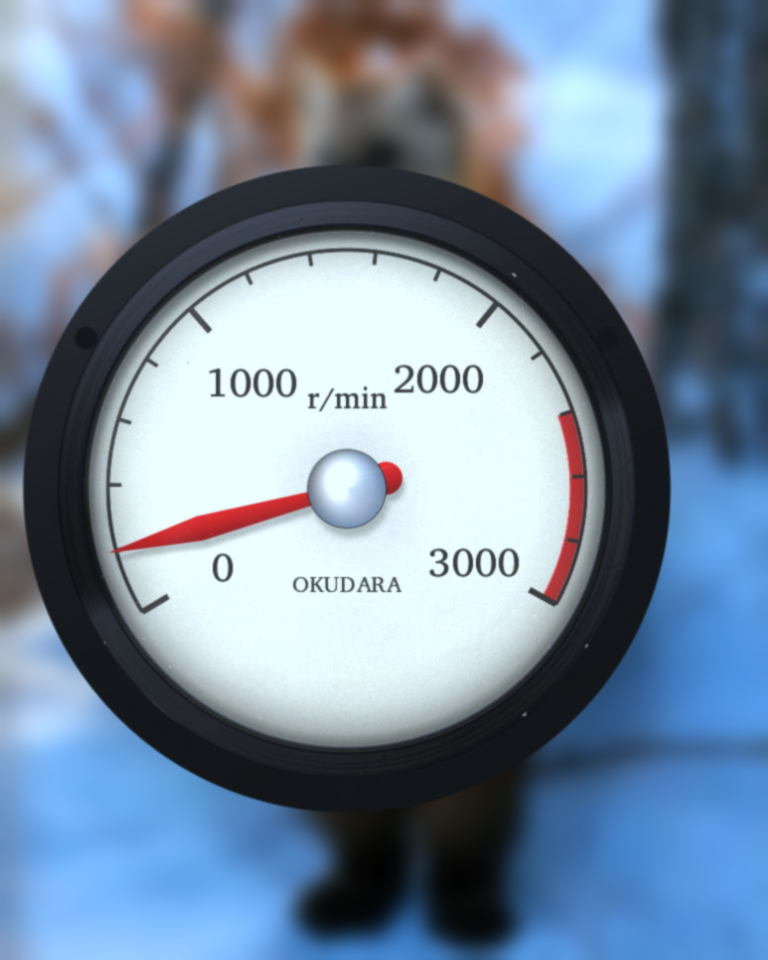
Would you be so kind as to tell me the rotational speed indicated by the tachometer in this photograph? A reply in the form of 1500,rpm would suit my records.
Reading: 200,rpm
